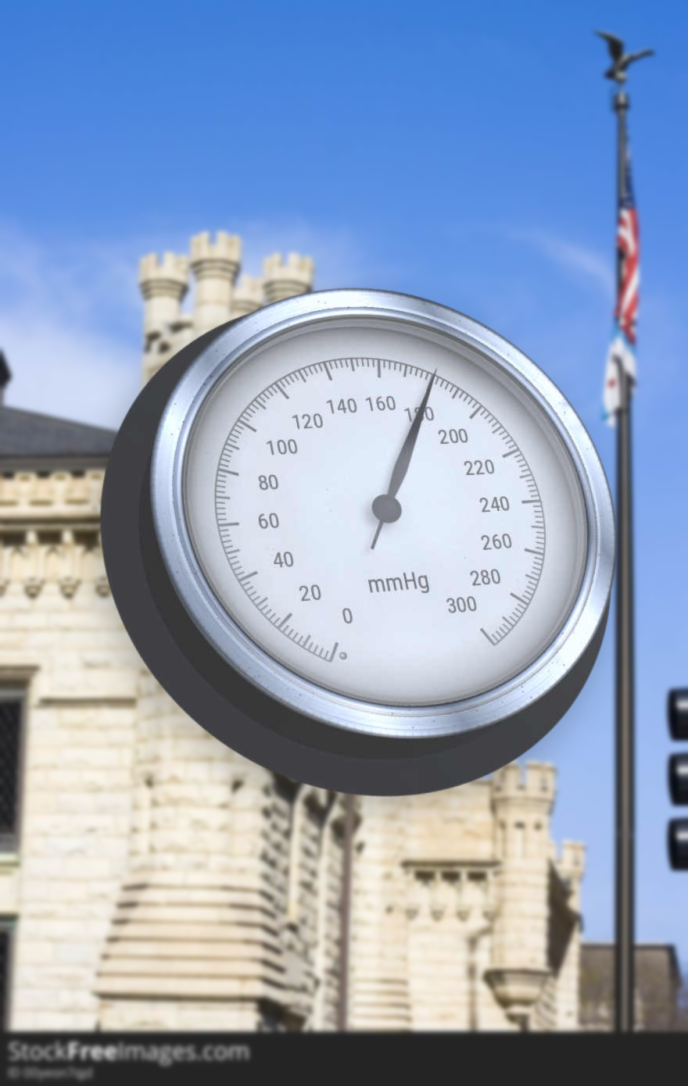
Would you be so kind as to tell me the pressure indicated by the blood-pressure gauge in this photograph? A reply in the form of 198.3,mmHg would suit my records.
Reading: 180,mmHg
